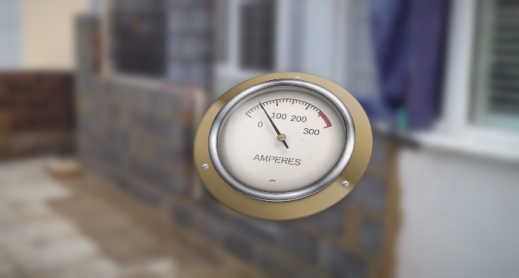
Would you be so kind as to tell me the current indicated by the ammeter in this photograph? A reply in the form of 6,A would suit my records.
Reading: 50,A
